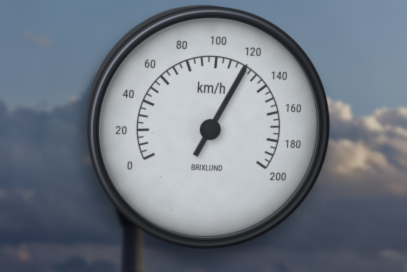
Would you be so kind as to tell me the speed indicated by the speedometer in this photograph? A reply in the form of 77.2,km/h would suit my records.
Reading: 120,km/h
